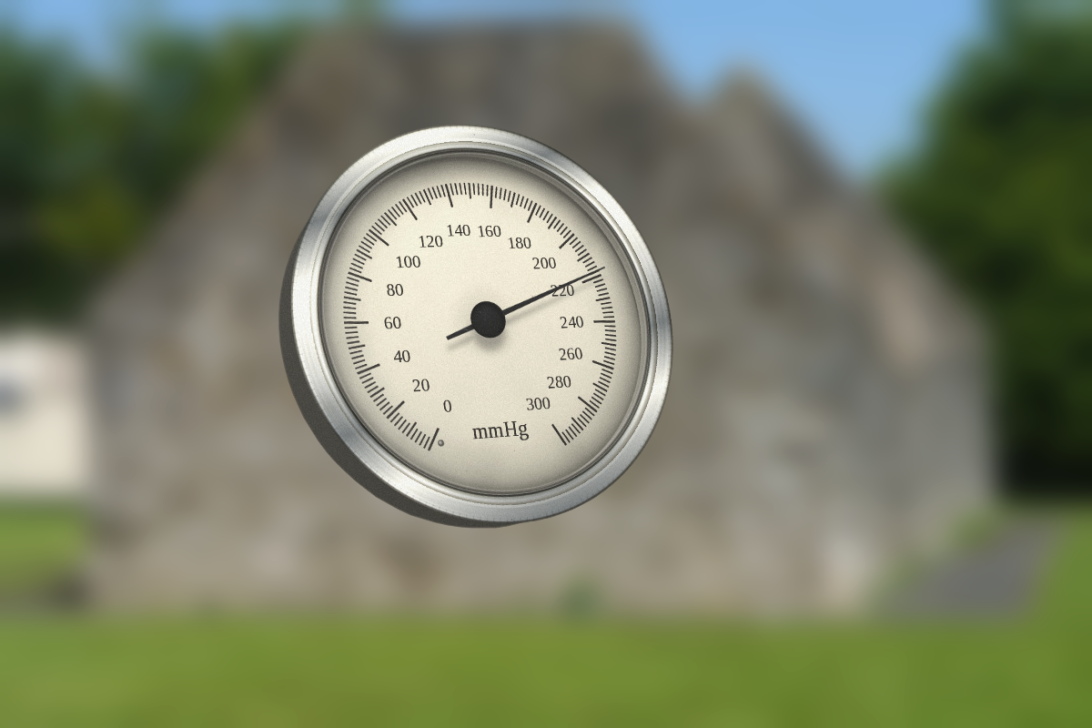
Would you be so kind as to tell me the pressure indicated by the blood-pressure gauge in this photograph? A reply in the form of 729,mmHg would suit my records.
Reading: 218,mmHg
